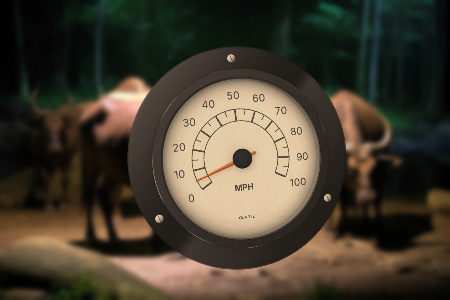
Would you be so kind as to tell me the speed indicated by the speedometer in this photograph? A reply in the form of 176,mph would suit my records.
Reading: 5,mph
